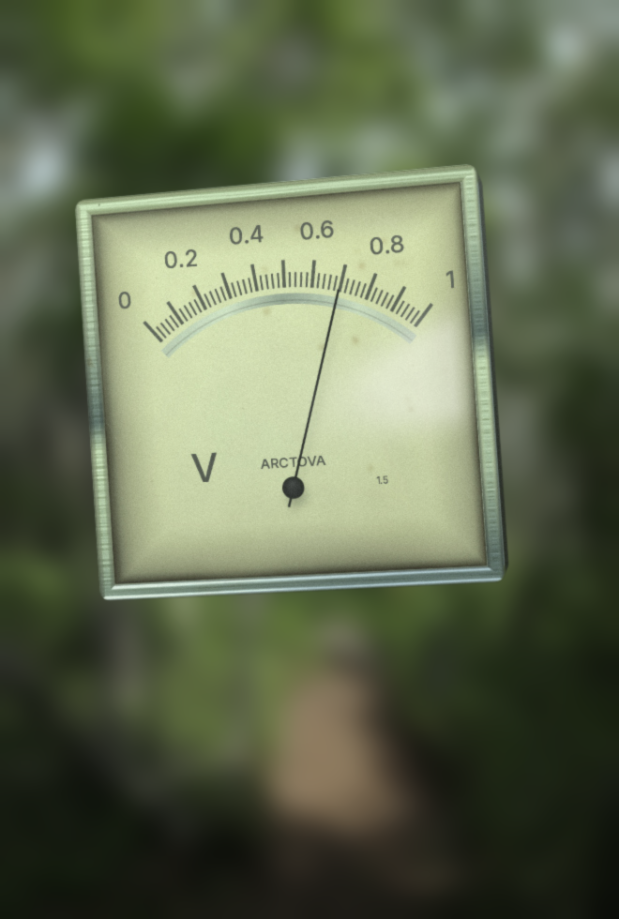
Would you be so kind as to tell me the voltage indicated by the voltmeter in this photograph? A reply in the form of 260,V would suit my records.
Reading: 0.7,V
